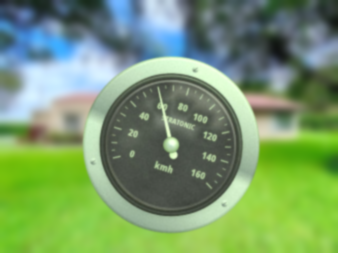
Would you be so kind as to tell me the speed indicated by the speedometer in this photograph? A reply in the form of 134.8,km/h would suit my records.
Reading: 60,km/h
